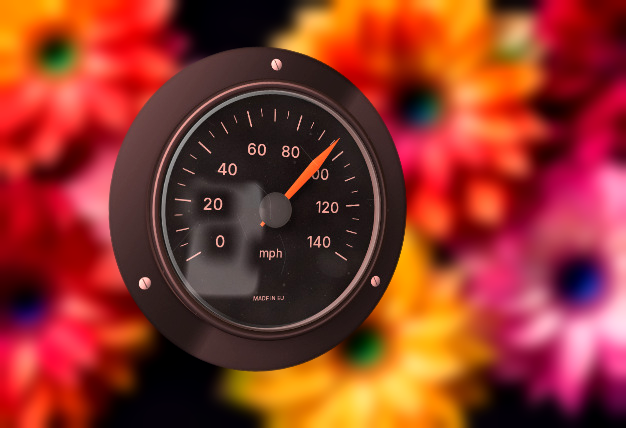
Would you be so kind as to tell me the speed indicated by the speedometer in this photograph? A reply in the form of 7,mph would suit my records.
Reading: 95,mph
